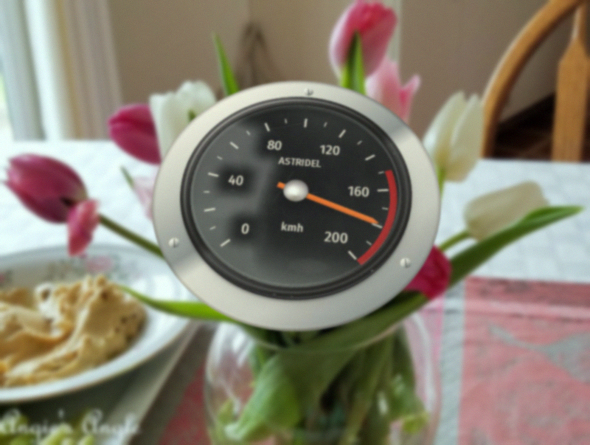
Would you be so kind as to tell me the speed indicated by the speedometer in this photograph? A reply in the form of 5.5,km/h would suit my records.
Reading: 180,km/h
